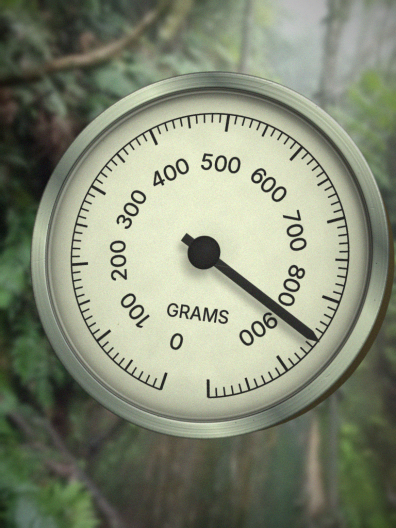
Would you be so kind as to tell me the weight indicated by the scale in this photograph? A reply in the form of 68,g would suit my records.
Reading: 850,g
